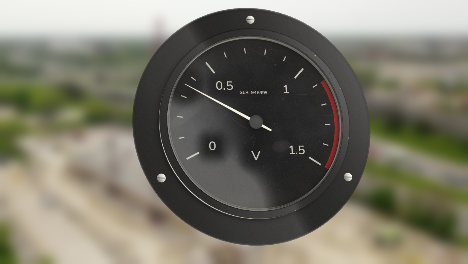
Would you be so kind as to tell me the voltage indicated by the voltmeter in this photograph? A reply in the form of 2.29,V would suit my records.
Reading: 0.35,V
